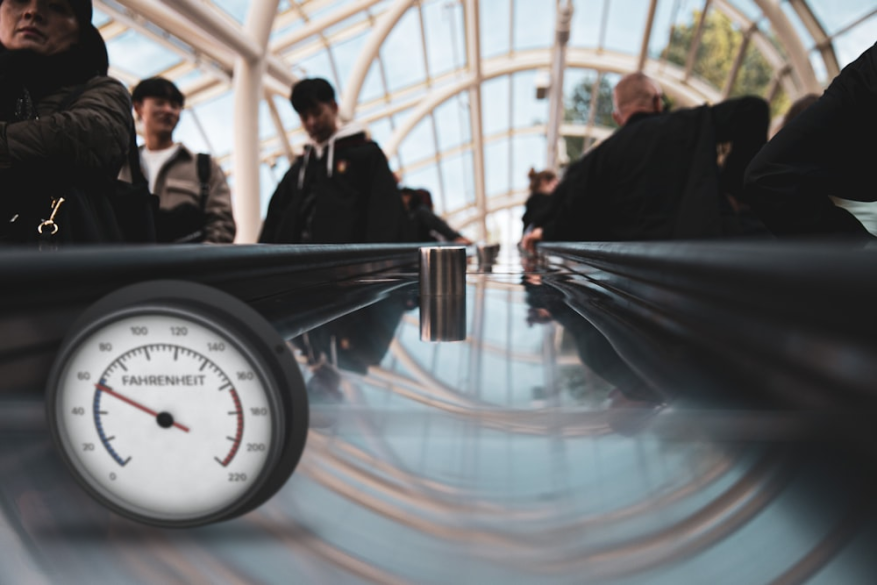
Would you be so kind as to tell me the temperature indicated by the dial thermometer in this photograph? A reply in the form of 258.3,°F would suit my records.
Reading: 60,°F
